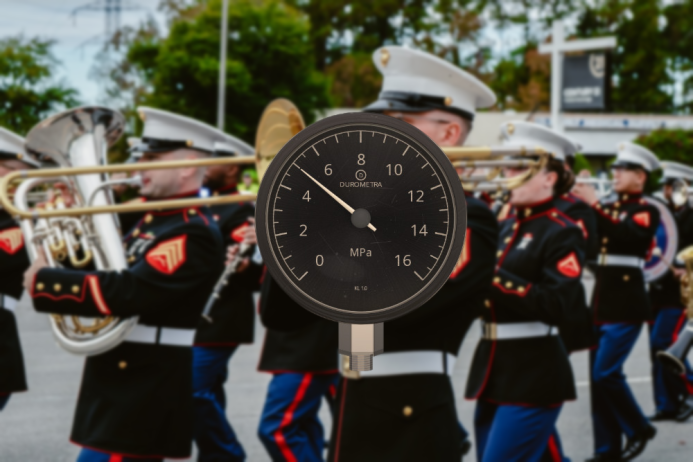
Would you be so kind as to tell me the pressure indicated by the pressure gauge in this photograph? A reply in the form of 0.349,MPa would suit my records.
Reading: 5,MPa
